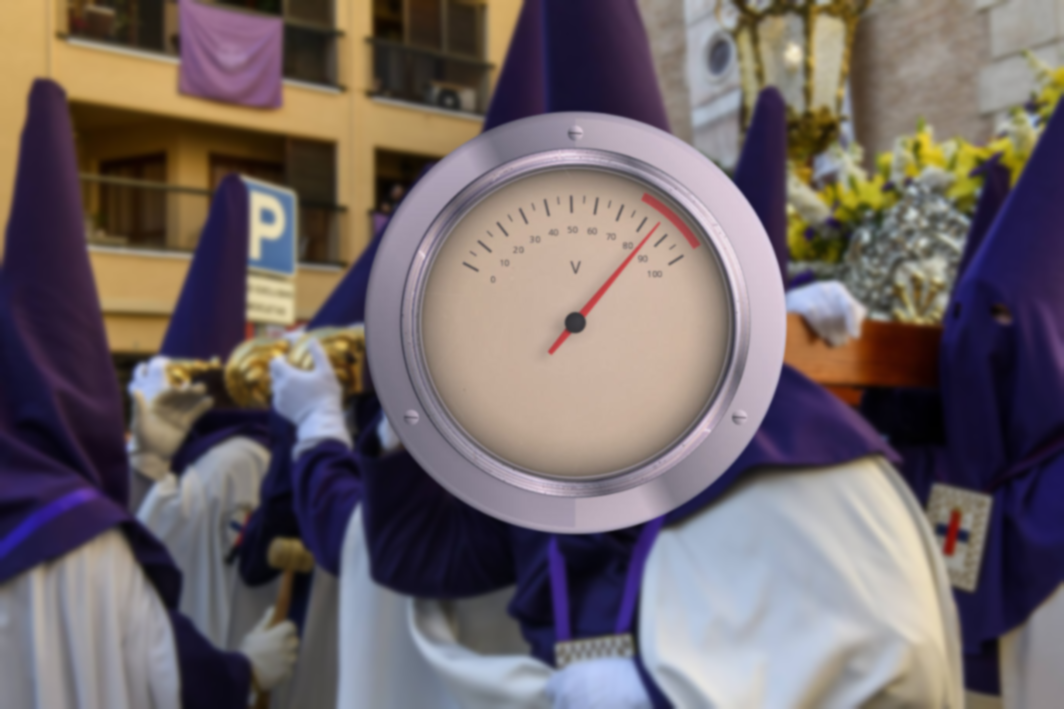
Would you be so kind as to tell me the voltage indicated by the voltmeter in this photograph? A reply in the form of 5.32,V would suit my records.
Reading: 85,V
